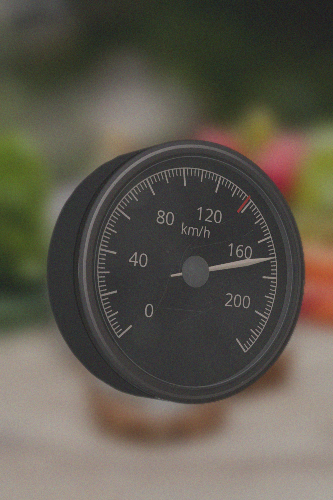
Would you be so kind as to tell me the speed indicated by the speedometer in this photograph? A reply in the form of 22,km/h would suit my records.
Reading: 170,km/h
